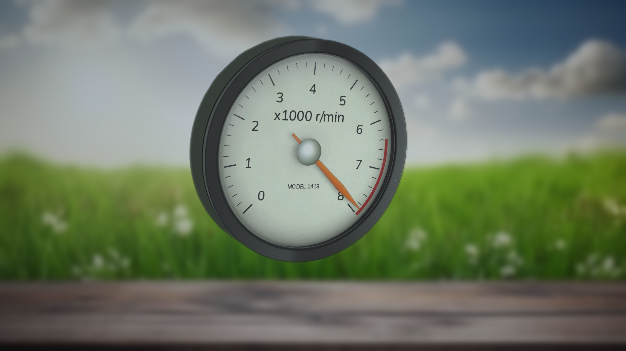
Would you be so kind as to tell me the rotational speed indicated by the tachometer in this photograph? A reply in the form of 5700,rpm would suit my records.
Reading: 7900,rpm
